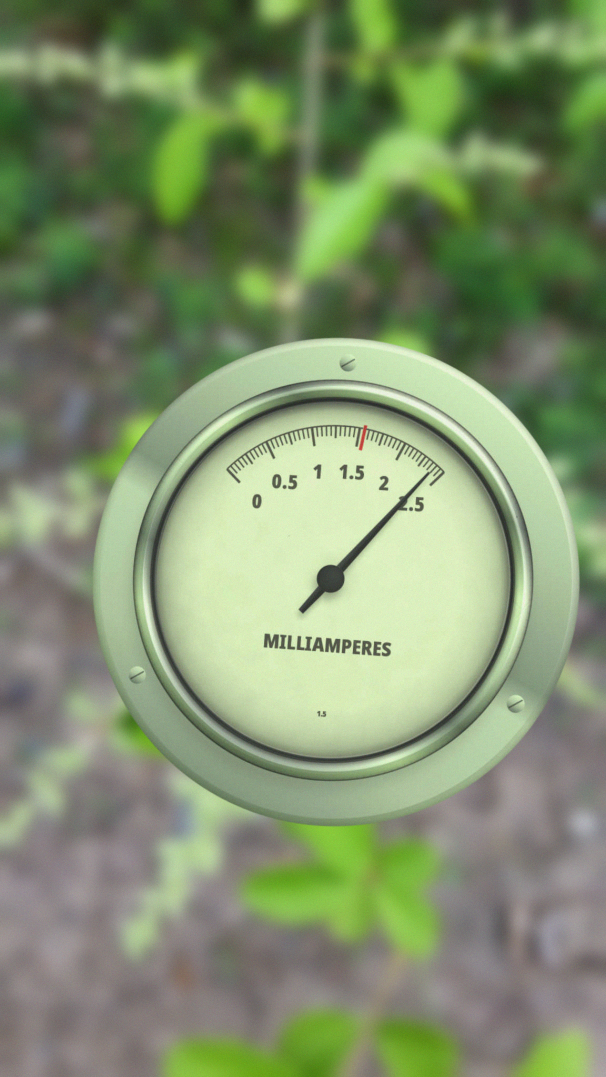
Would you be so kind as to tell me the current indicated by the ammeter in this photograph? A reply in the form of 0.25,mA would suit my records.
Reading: 2.4,mA
